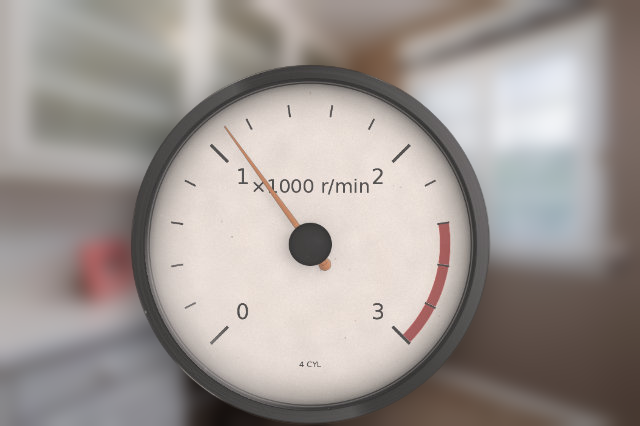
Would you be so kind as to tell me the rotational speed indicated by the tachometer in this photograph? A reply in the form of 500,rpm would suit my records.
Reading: 1100,rpm
